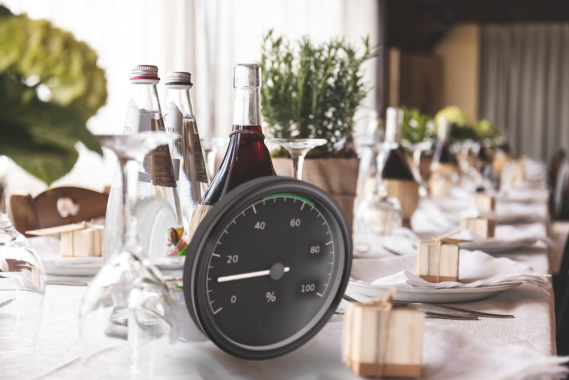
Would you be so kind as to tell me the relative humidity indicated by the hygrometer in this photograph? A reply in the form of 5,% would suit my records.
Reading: 12,%
